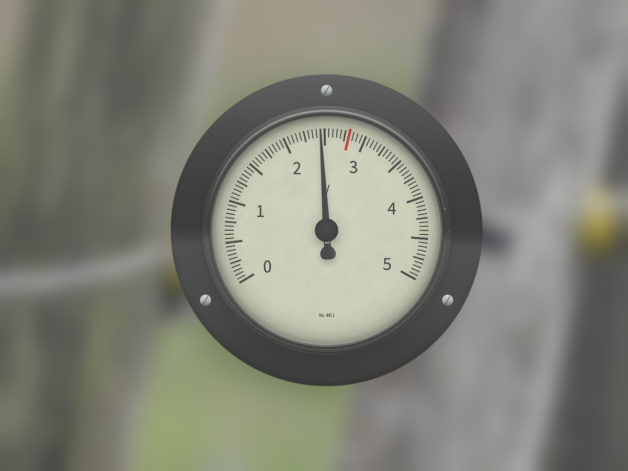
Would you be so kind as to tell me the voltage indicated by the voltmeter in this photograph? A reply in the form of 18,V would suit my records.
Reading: 2.45,V
